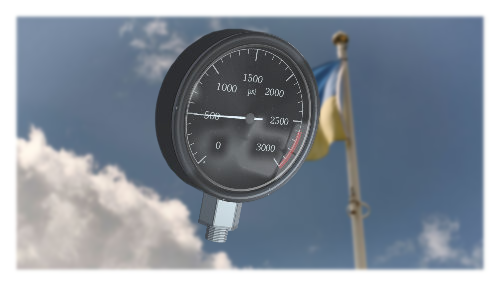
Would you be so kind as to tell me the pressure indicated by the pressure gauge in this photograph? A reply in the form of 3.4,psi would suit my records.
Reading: 500,psi
